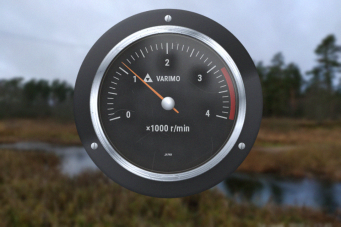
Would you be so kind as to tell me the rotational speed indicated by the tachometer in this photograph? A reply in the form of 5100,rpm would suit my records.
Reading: 1100,rpm
